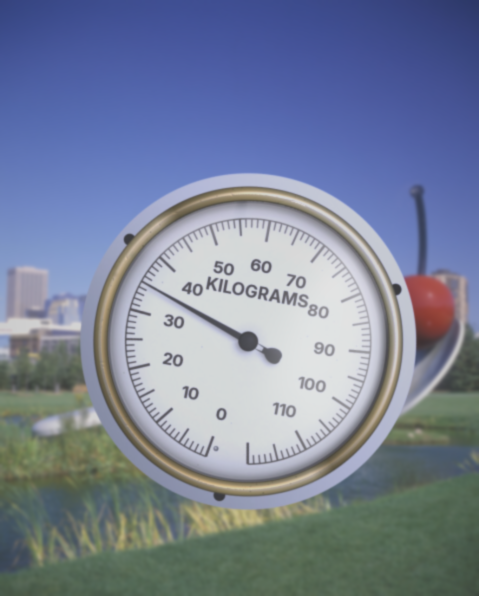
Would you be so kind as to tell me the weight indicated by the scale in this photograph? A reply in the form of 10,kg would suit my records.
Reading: 35,kg
